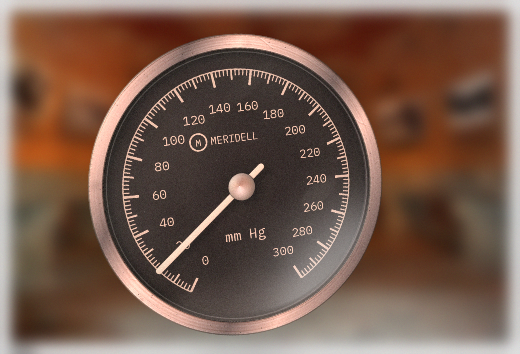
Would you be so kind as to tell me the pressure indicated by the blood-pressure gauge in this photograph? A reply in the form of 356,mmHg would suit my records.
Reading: 20,mmHg
